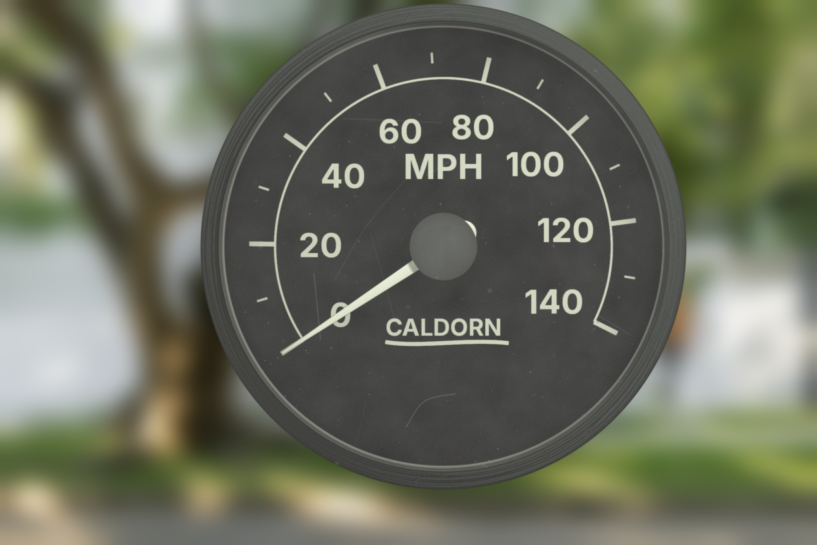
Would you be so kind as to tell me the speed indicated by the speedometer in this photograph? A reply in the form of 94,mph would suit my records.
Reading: 0,mph
